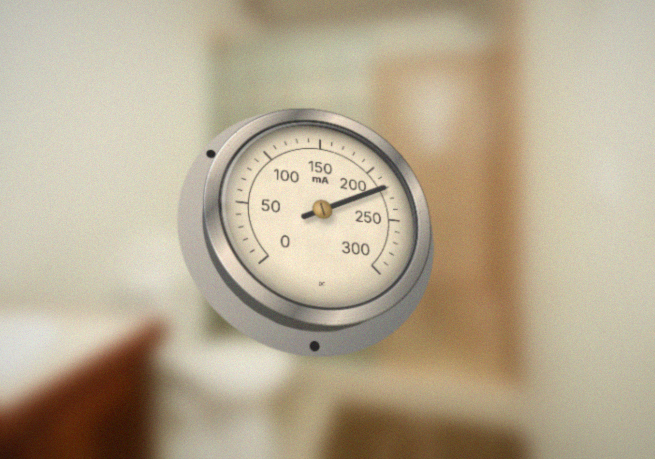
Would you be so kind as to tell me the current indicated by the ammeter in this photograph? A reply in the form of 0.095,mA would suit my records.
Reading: 220,mA
